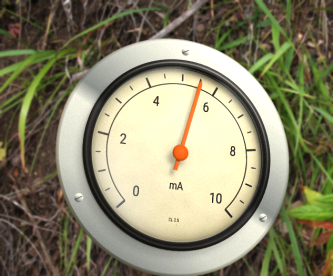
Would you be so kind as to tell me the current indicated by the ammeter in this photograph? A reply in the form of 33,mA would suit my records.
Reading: 5.5,mA
